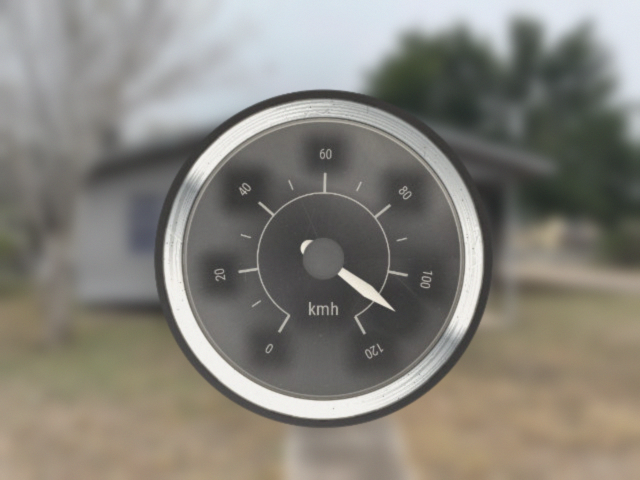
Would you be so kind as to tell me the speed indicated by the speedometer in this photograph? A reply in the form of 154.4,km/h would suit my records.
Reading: 110,km/h
